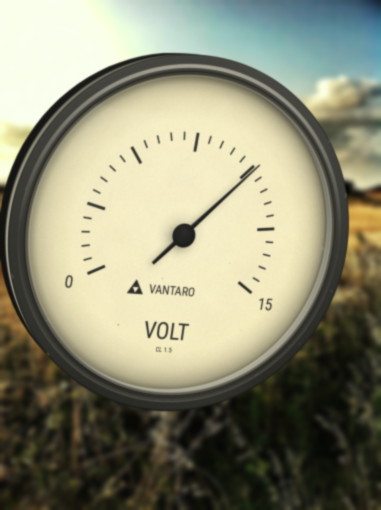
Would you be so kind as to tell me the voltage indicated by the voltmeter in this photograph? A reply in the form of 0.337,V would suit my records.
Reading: 10,V
